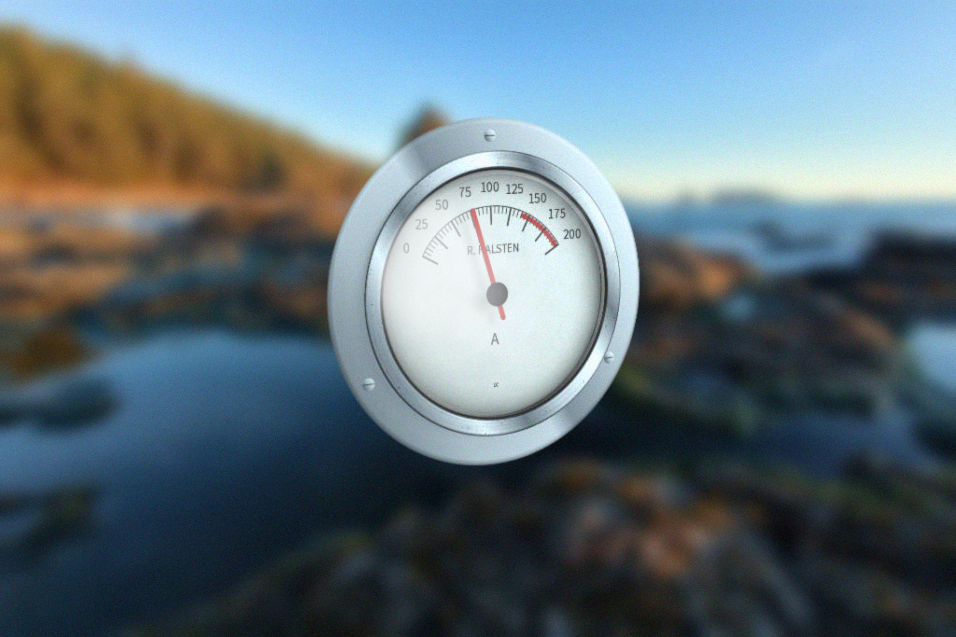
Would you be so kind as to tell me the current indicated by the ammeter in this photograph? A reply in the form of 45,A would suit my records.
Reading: 75,A
